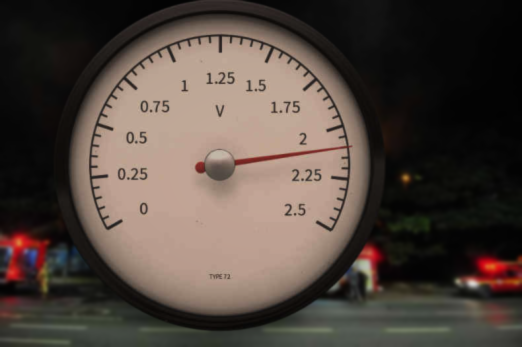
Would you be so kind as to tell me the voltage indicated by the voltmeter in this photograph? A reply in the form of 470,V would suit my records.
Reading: 2.1,V
